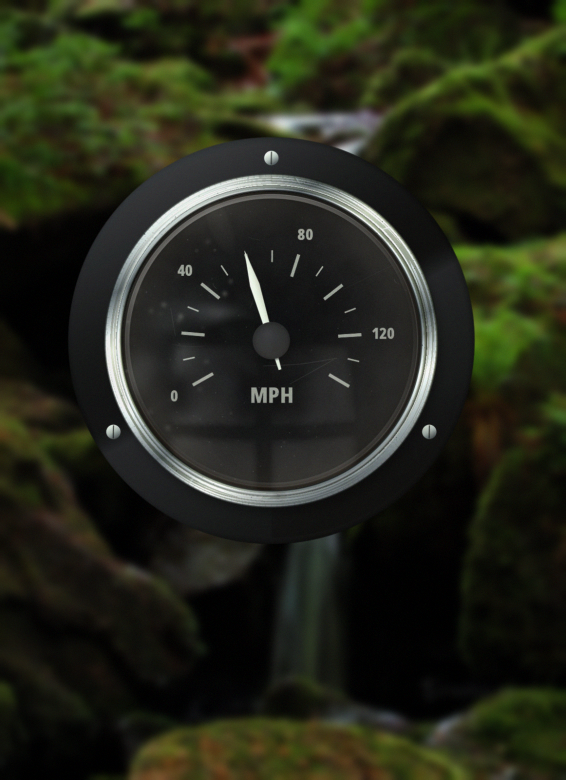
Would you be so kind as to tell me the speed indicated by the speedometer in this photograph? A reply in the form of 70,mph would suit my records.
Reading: 60,mph
